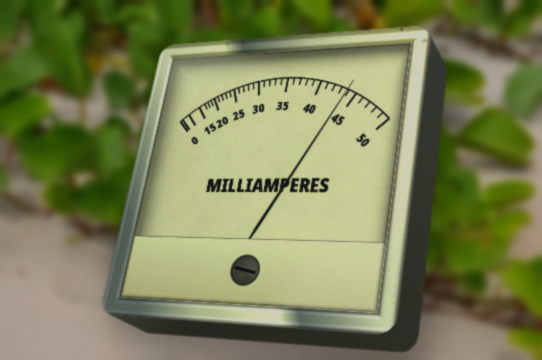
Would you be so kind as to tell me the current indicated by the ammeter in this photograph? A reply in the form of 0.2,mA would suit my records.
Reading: 44,mA
